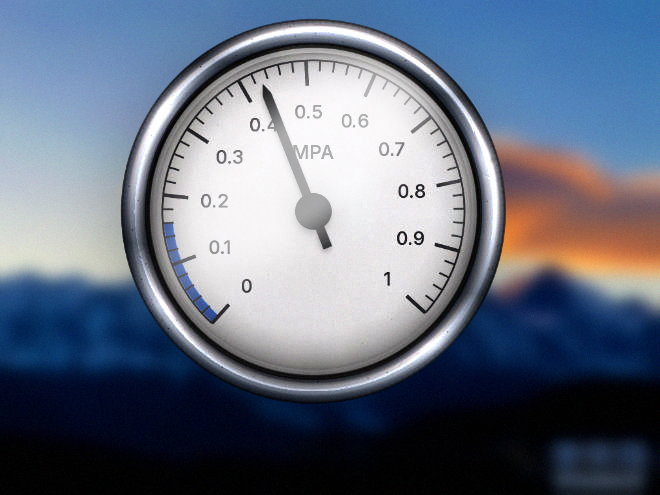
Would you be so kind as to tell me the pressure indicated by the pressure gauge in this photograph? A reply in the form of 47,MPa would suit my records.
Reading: 0.43,MPa
